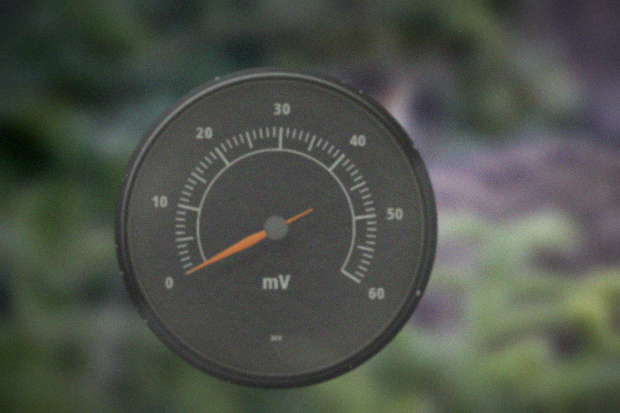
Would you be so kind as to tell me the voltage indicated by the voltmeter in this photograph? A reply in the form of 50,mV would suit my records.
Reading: 0,mV
